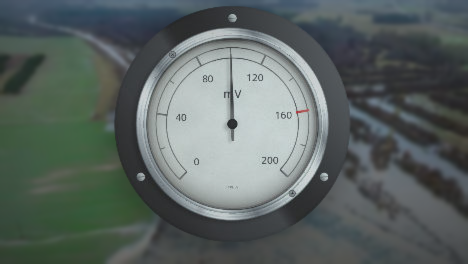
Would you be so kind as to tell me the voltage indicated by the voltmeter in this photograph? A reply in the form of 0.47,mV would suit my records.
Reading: 100,mV
